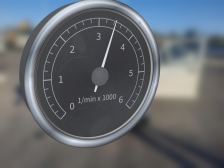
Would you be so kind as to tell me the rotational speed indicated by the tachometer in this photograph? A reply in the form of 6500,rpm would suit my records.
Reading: 3400,rpm
